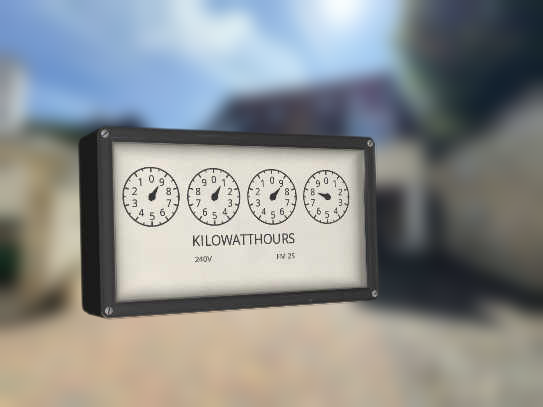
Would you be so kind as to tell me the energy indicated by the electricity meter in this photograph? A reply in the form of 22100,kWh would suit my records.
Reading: 9088,kWh
